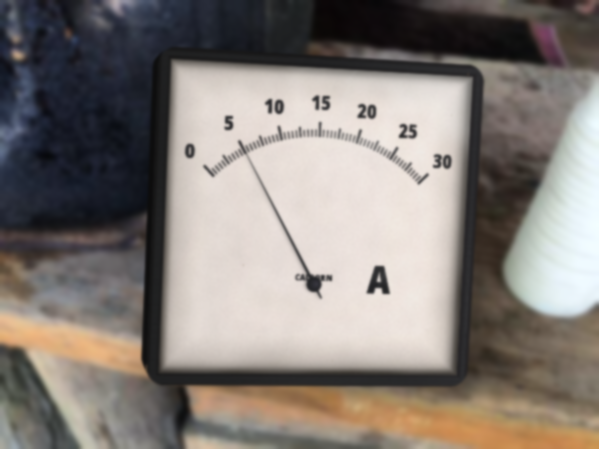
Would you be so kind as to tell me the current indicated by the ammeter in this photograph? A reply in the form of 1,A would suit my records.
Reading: 5,A
